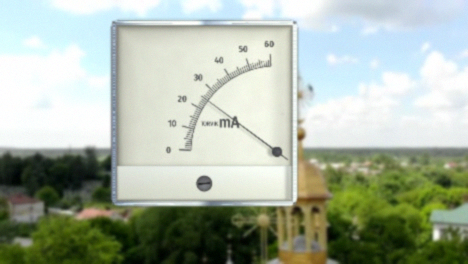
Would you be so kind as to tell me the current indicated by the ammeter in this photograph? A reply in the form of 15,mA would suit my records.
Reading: 25,mA
